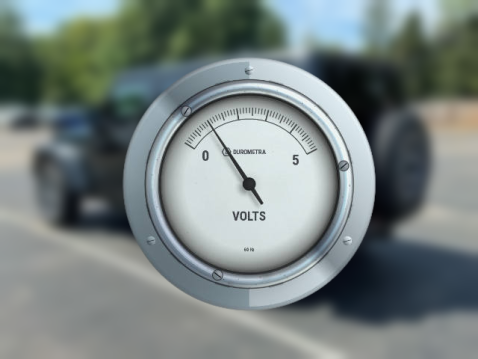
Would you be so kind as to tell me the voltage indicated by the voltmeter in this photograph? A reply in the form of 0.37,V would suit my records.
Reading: 1,V
